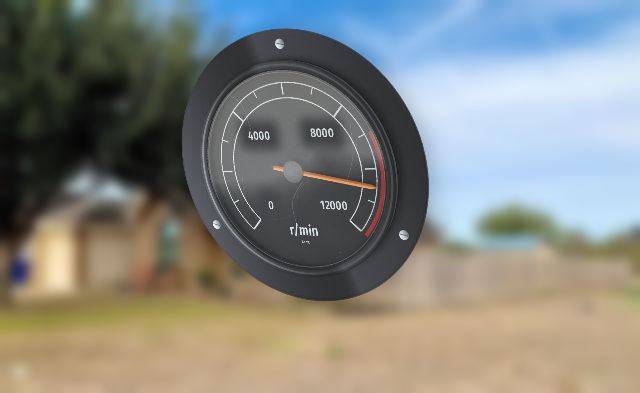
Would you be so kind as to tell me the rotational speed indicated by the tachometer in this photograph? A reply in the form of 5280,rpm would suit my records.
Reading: 10500,rpm
